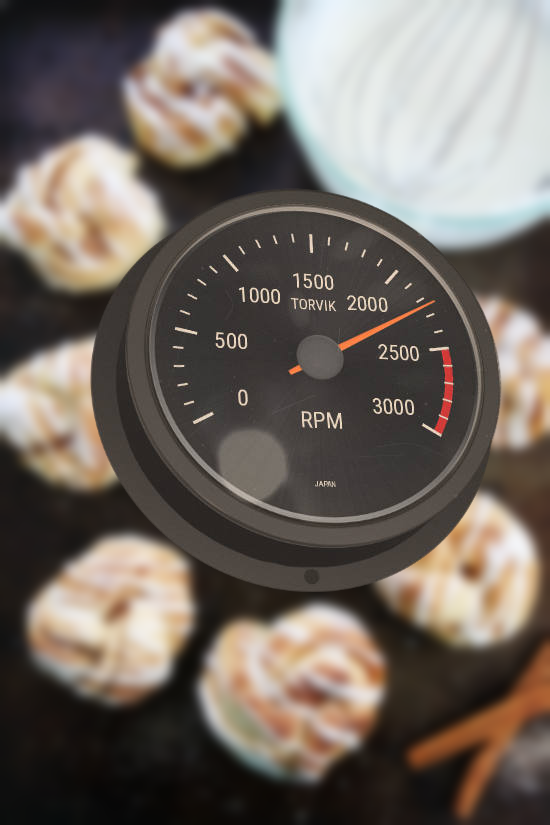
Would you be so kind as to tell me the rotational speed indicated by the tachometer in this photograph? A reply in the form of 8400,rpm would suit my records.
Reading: 2250,rpm
